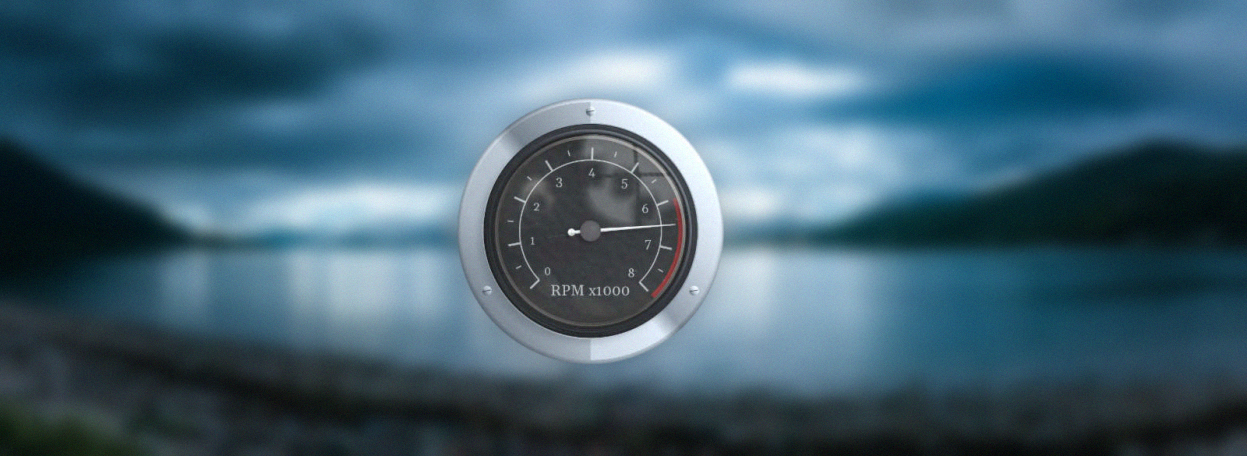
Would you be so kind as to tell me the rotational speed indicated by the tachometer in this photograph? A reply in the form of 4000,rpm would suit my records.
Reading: 6500,rpm
